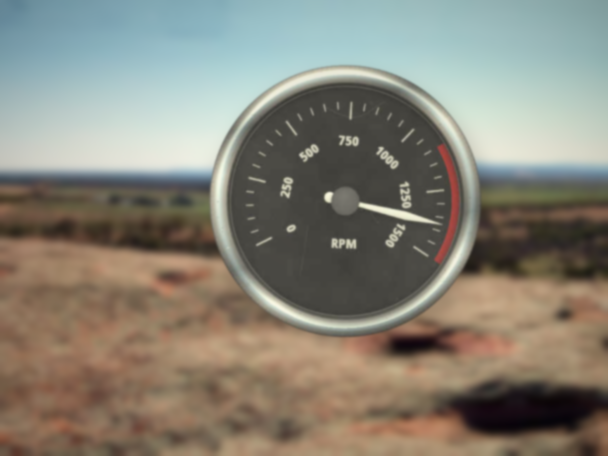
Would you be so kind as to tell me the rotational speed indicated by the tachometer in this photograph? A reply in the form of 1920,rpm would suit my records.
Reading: 1375,rpm
